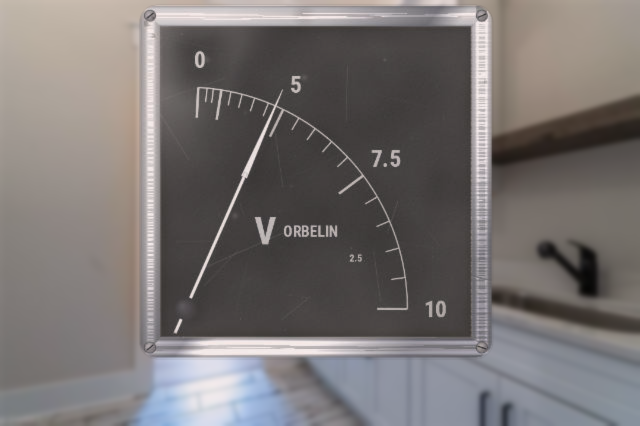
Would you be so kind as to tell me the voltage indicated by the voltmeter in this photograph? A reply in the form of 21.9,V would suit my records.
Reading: 4.75,V
